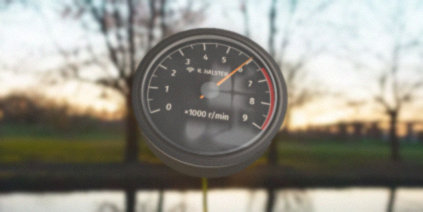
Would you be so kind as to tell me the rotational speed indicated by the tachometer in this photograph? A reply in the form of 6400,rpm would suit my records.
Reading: 6000,rpm
